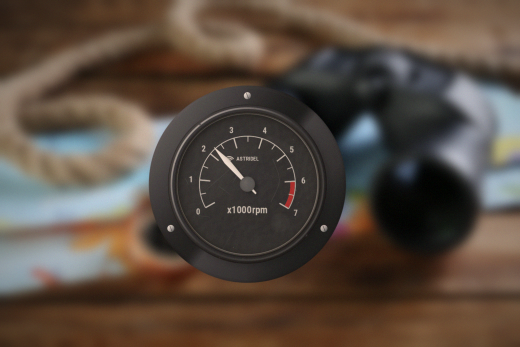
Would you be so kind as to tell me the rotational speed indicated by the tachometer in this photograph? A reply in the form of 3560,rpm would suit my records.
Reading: 2250,rpm
